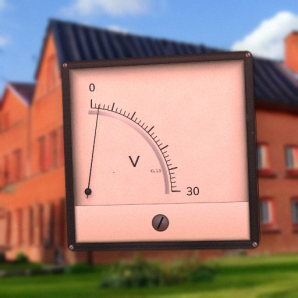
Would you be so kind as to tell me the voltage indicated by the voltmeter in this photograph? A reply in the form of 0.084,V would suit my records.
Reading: 2,V
